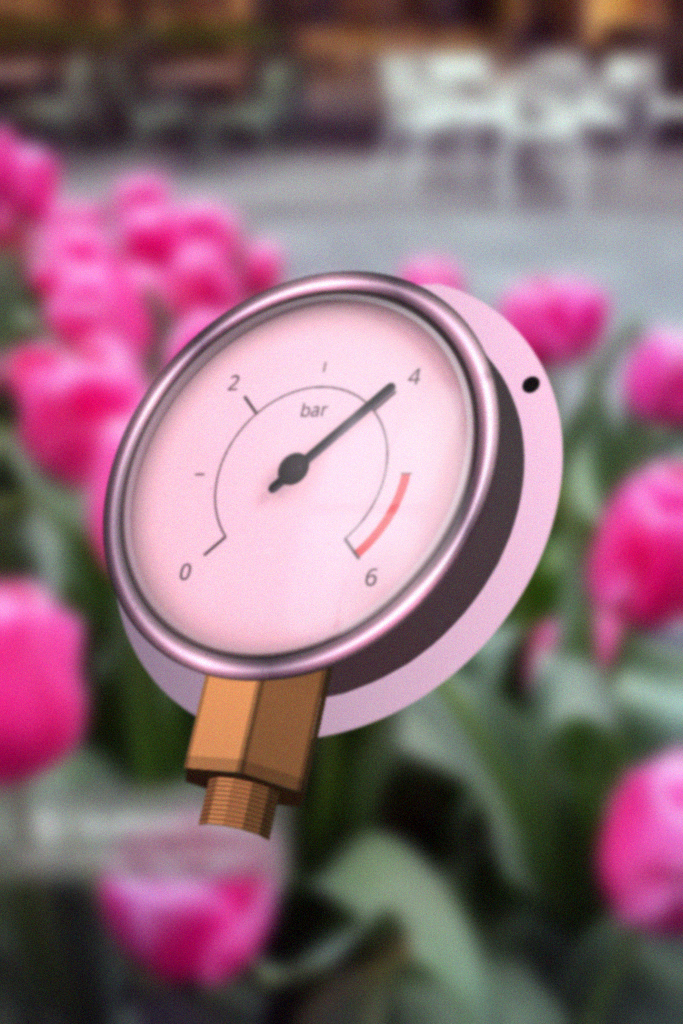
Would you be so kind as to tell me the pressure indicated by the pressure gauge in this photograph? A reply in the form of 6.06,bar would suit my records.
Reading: 4,bar
